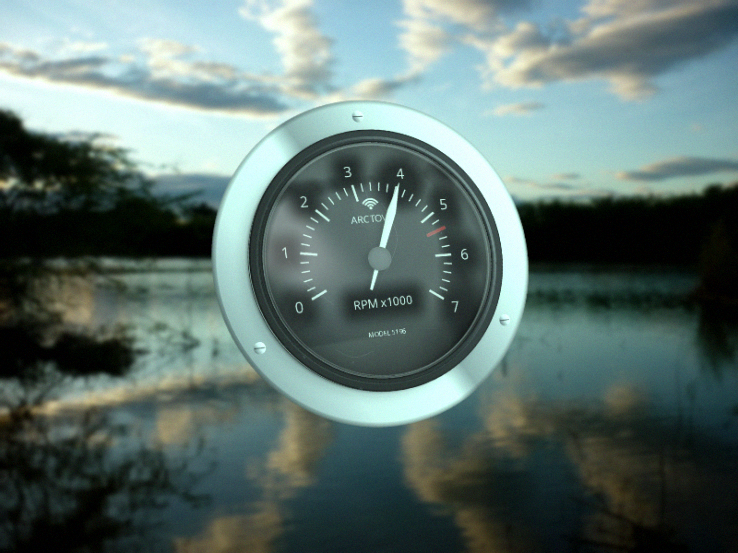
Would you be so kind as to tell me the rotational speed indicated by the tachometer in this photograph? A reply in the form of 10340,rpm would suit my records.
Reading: 4000,rpm
